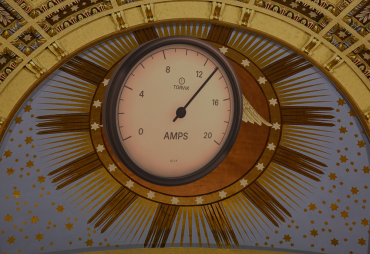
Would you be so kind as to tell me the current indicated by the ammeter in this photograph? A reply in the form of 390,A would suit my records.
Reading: 13,A
